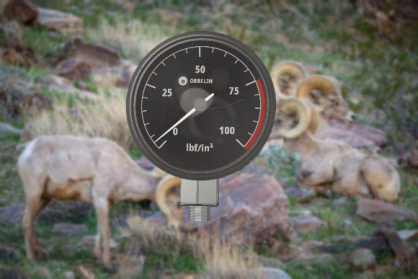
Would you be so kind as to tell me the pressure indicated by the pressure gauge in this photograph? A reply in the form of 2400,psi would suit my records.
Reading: 2.5,psi
